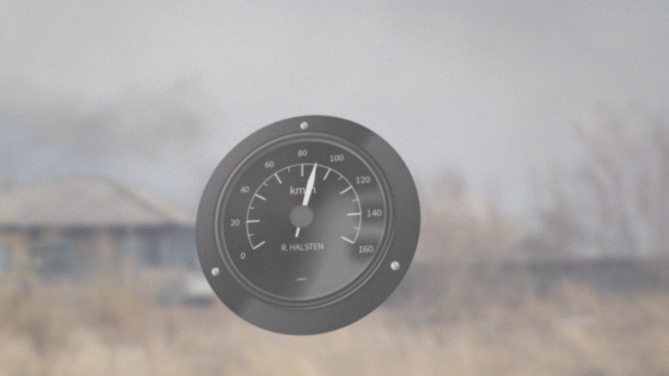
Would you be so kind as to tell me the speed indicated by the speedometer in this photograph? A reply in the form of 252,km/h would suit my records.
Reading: 90,km/h
